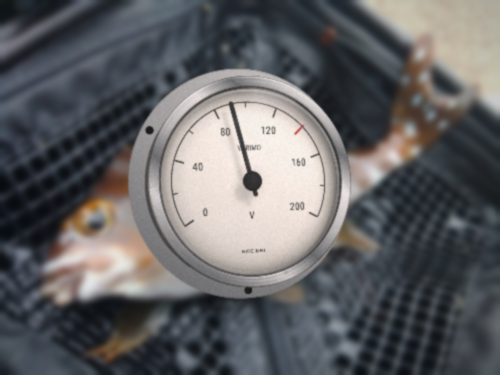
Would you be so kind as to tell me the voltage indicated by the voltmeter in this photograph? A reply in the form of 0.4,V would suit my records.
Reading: 90,V
